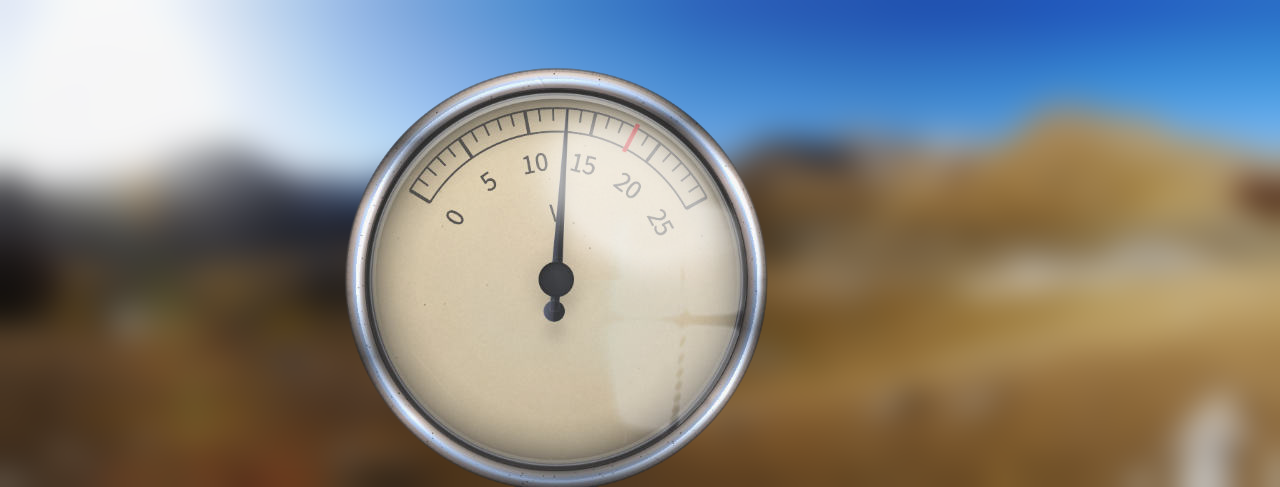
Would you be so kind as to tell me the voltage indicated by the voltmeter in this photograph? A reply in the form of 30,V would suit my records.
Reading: 13,V
